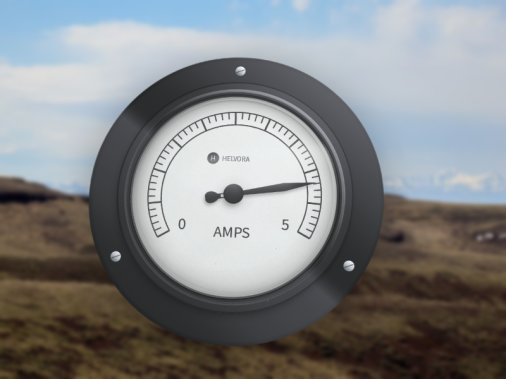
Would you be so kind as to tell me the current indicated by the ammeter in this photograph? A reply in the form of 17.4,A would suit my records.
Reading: 4.2,A
